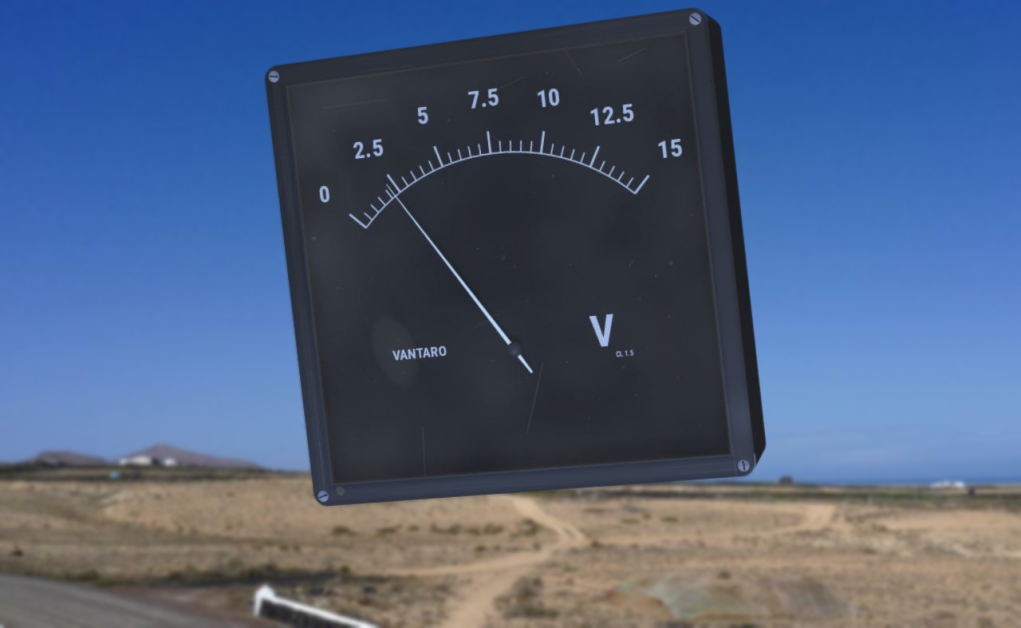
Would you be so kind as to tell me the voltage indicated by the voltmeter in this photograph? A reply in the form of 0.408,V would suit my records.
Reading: 2.25,V
